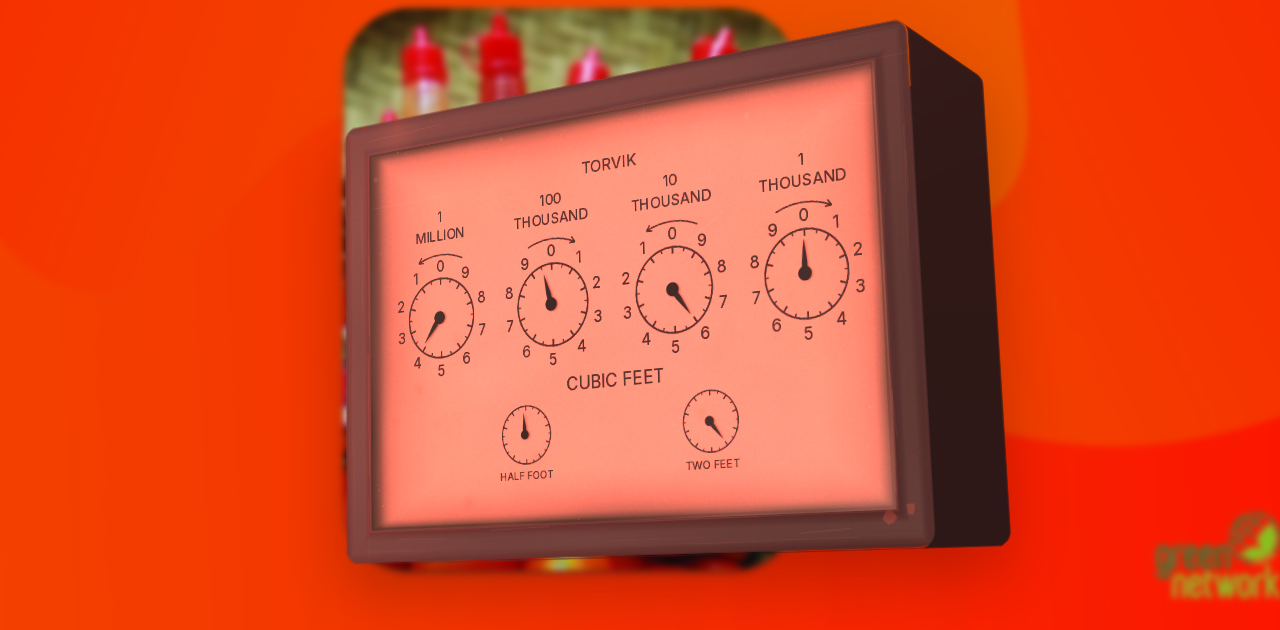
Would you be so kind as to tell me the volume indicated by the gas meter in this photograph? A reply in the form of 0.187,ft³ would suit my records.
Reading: 396000,ft³
